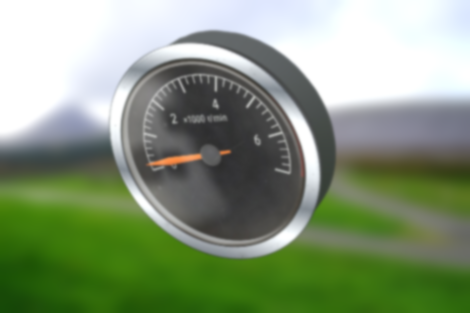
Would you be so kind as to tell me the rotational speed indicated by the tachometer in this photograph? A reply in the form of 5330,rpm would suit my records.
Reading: 200,rpm
